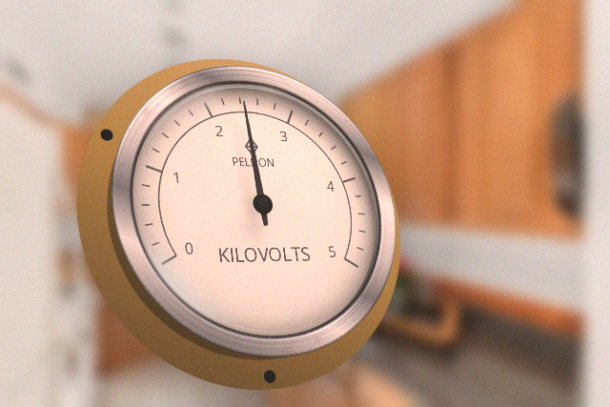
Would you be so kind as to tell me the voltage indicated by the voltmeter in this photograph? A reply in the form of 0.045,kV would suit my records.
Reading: 2.4,kV
